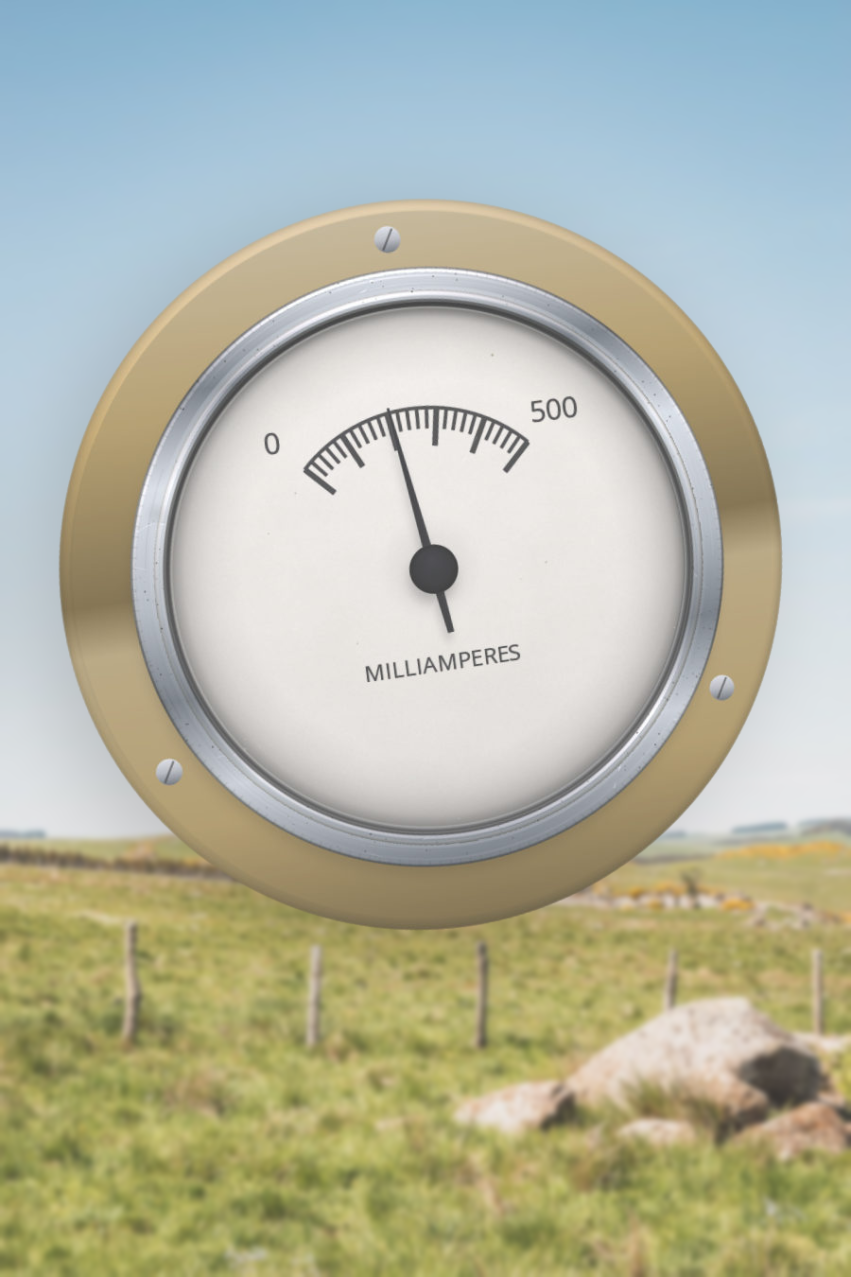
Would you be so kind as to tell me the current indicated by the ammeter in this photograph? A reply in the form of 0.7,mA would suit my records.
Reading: 200,mA
